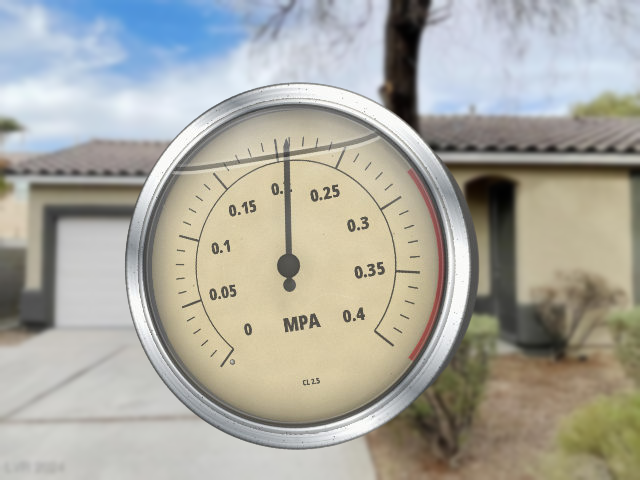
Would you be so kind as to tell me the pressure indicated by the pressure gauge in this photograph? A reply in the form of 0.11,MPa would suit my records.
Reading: 0.21,MPa
